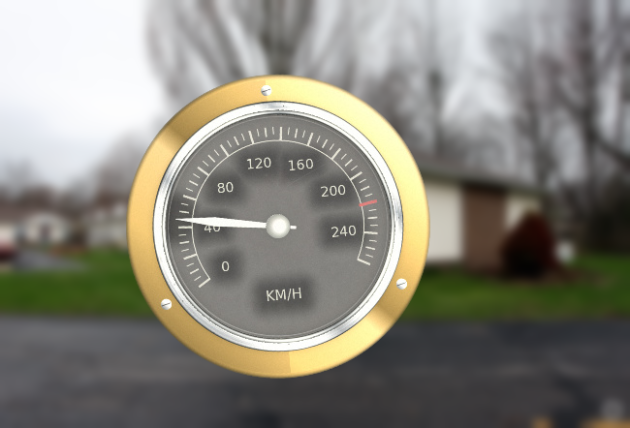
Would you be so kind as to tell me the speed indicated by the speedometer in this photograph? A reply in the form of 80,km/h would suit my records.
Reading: 45,km/h
